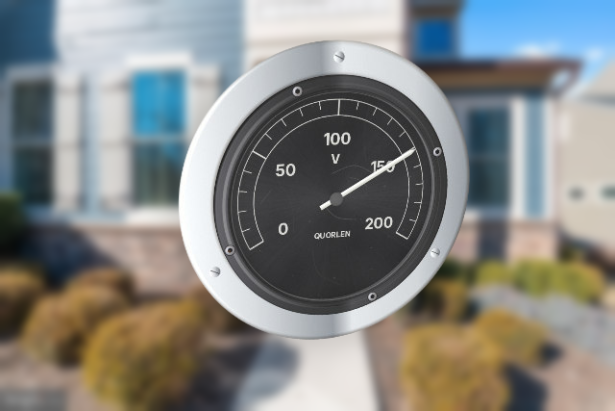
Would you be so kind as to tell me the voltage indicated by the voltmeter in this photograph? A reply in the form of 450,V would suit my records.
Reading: 150,V
